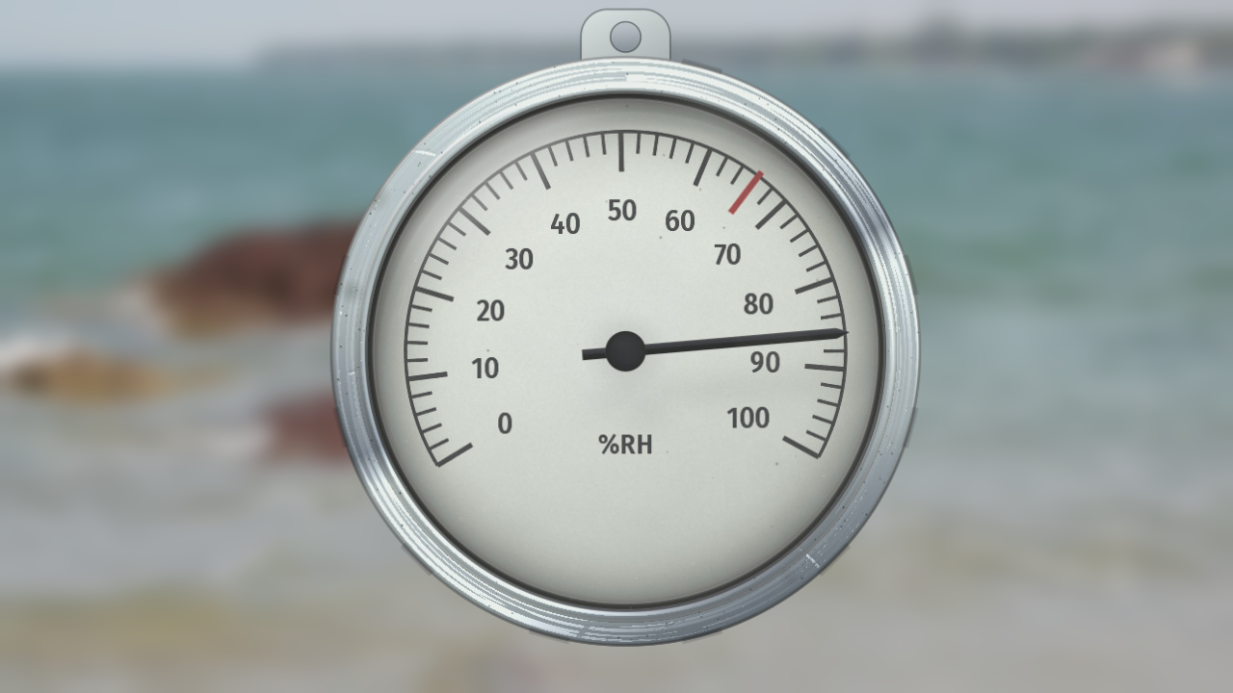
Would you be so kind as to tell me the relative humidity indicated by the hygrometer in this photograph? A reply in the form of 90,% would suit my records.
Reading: 86,%
